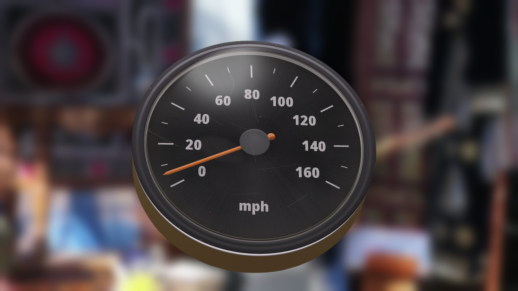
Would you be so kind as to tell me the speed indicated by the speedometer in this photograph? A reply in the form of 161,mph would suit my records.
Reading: 5,mph
